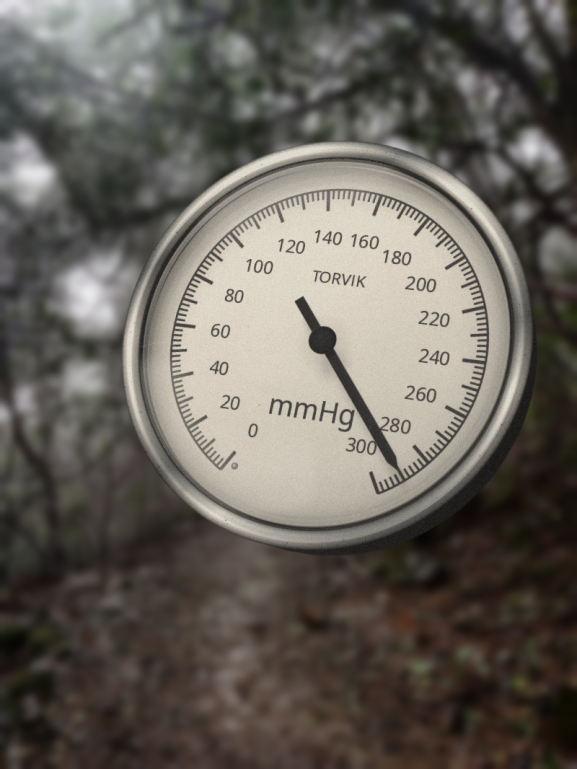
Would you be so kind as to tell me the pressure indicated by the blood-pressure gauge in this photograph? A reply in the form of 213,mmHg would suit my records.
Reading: 290,mmHg
